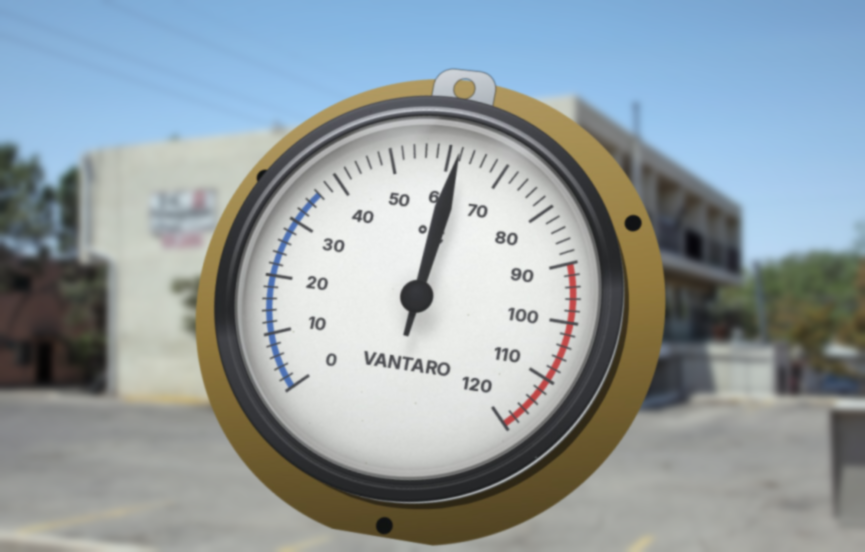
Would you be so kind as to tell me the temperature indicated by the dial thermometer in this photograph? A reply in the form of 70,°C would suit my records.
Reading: 62,°C
